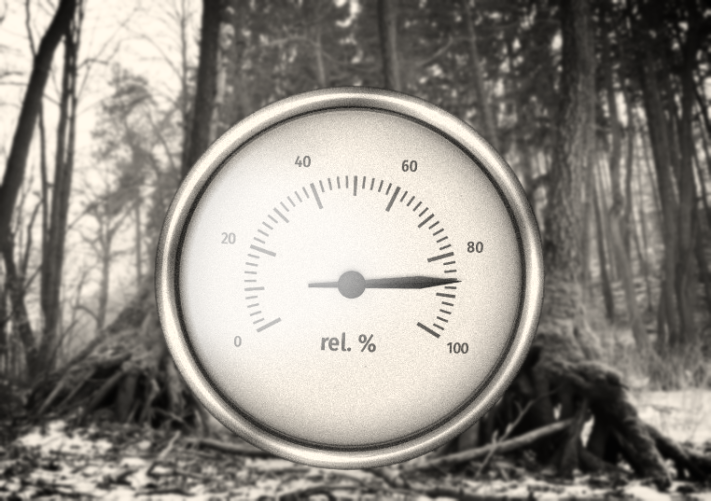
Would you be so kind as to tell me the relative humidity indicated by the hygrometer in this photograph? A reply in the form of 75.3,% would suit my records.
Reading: 86,%
